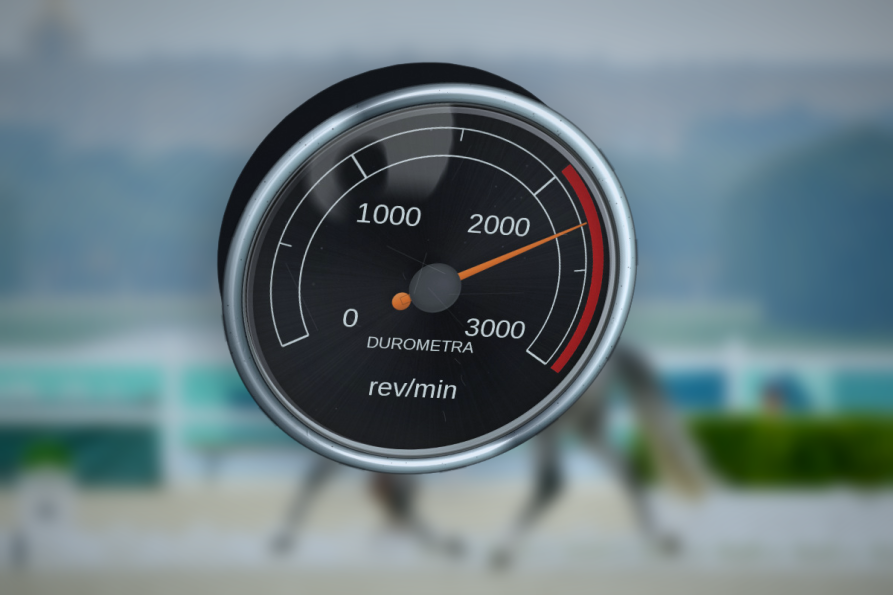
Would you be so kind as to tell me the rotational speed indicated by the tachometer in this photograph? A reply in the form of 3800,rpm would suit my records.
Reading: 2250,rpm
